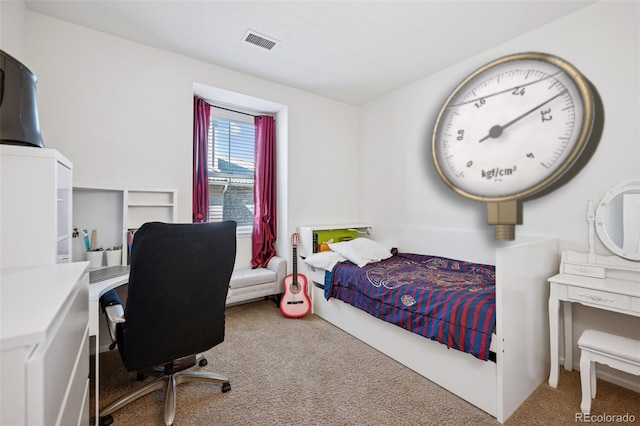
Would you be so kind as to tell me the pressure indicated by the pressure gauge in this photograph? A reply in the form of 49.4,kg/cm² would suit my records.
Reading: 3,kg/cm²
